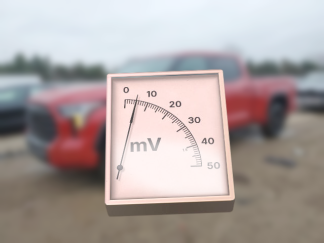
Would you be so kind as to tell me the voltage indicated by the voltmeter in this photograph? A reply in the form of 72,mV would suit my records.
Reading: 5,mV
